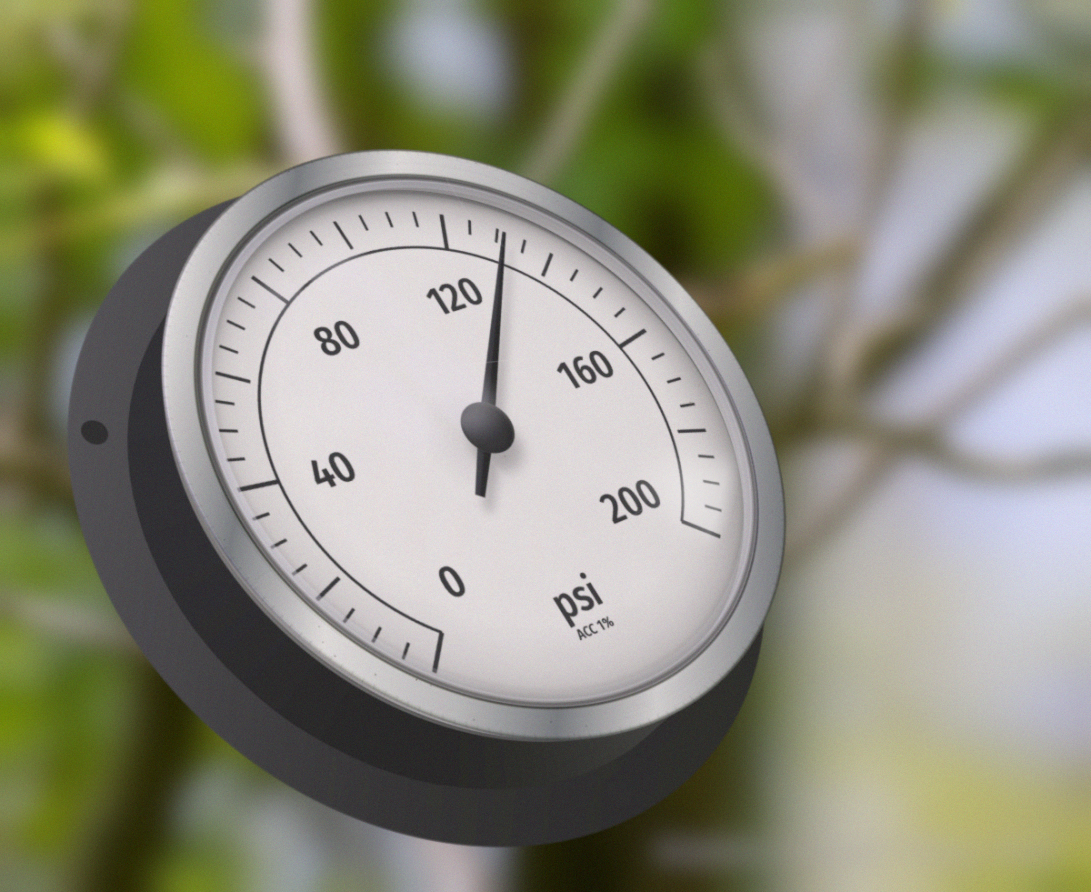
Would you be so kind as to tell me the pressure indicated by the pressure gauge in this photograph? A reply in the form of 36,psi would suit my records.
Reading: 130,psi
